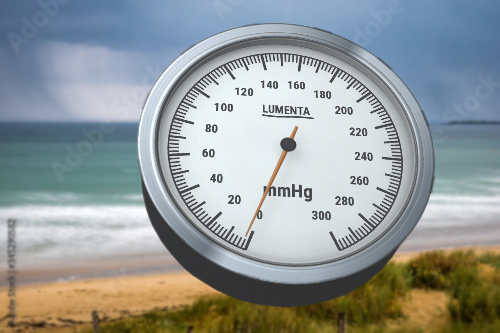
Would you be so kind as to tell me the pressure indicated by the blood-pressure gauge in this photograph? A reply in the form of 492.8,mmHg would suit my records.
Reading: 2,mmHg
